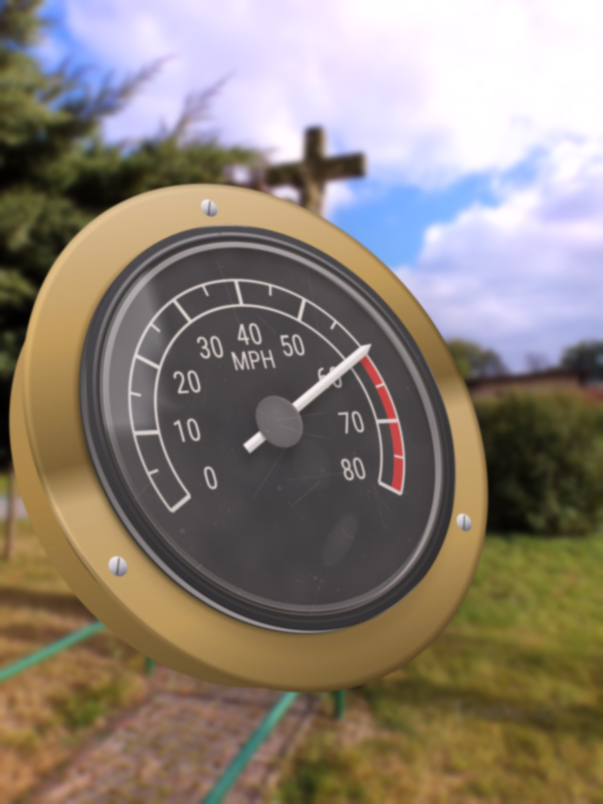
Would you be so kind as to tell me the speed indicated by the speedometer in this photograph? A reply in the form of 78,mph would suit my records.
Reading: 60,mph
